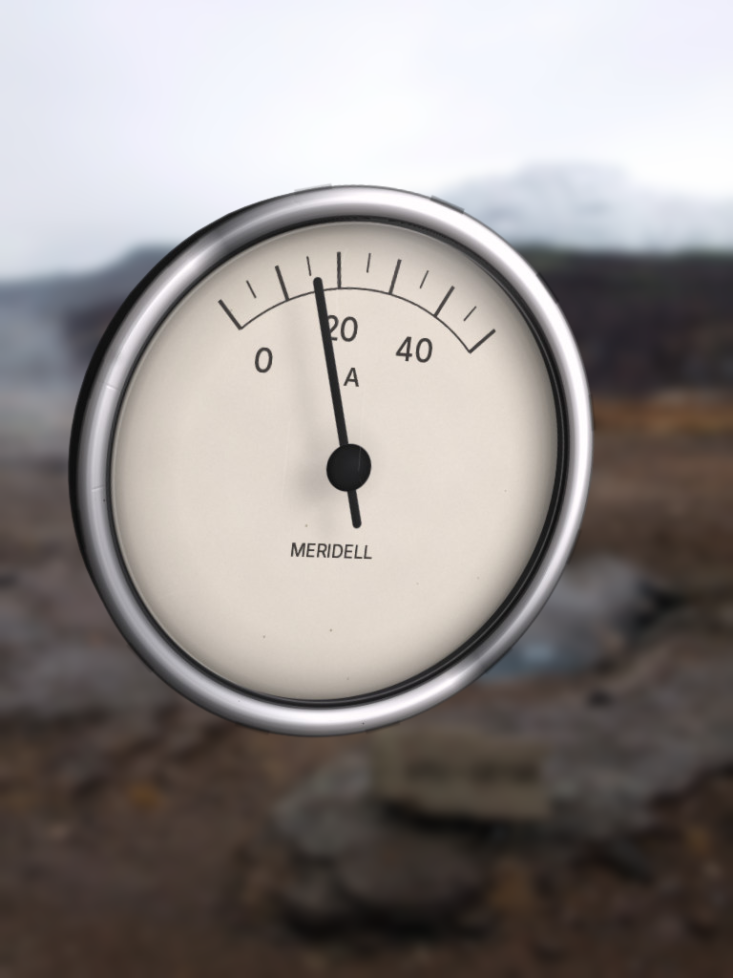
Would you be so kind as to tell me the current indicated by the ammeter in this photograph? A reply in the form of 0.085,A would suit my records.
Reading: 15,A
